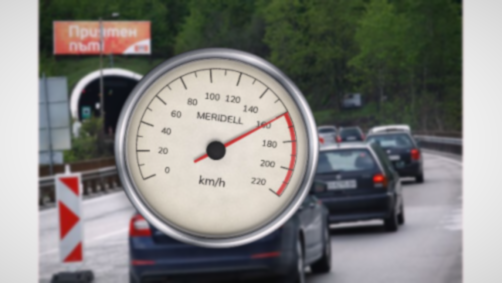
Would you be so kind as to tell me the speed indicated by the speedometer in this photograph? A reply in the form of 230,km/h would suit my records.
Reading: 160,km/h
